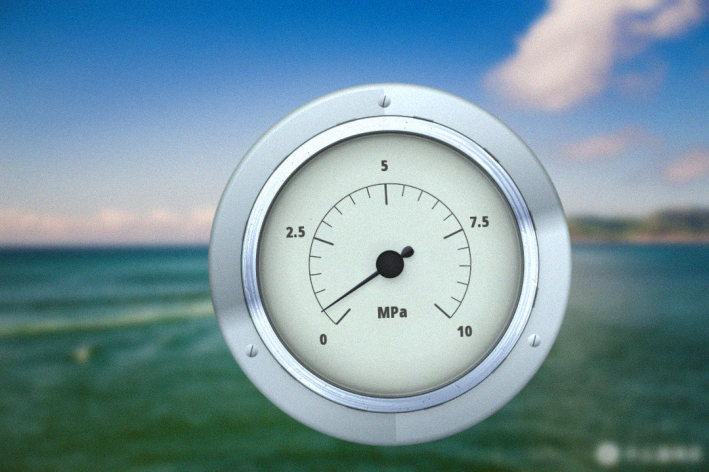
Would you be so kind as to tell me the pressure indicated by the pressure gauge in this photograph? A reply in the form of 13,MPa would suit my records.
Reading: 0.5,MPa
